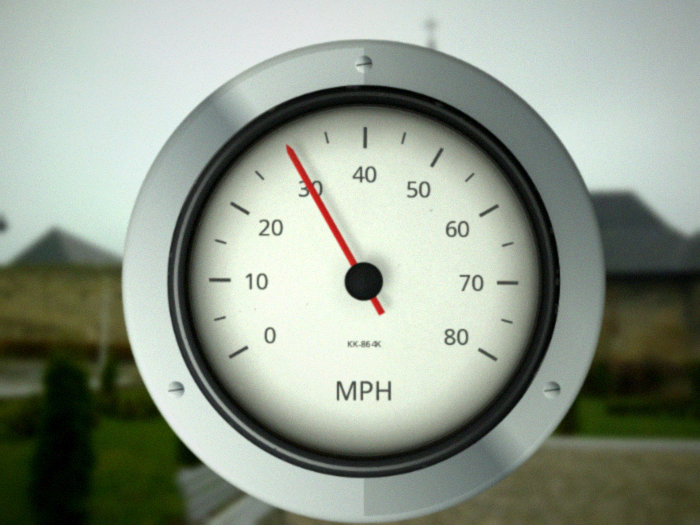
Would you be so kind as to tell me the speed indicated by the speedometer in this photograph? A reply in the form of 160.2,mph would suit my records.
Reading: 30,mph
